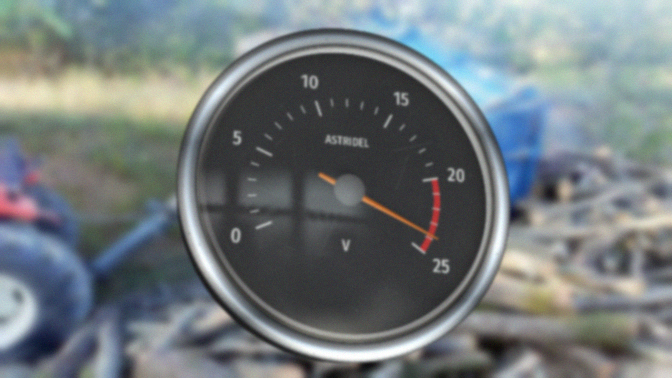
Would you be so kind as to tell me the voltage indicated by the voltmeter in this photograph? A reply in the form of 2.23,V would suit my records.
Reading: 24,V
